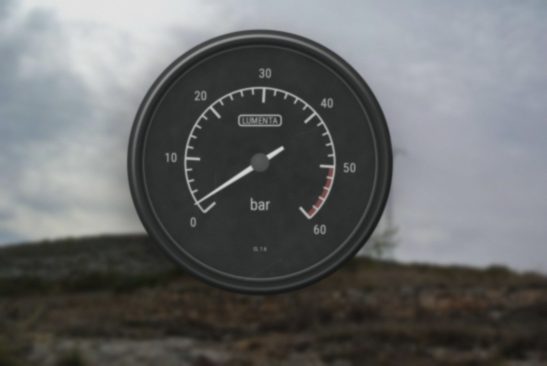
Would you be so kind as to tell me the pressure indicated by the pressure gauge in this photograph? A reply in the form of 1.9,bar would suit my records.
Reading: 2,bar
